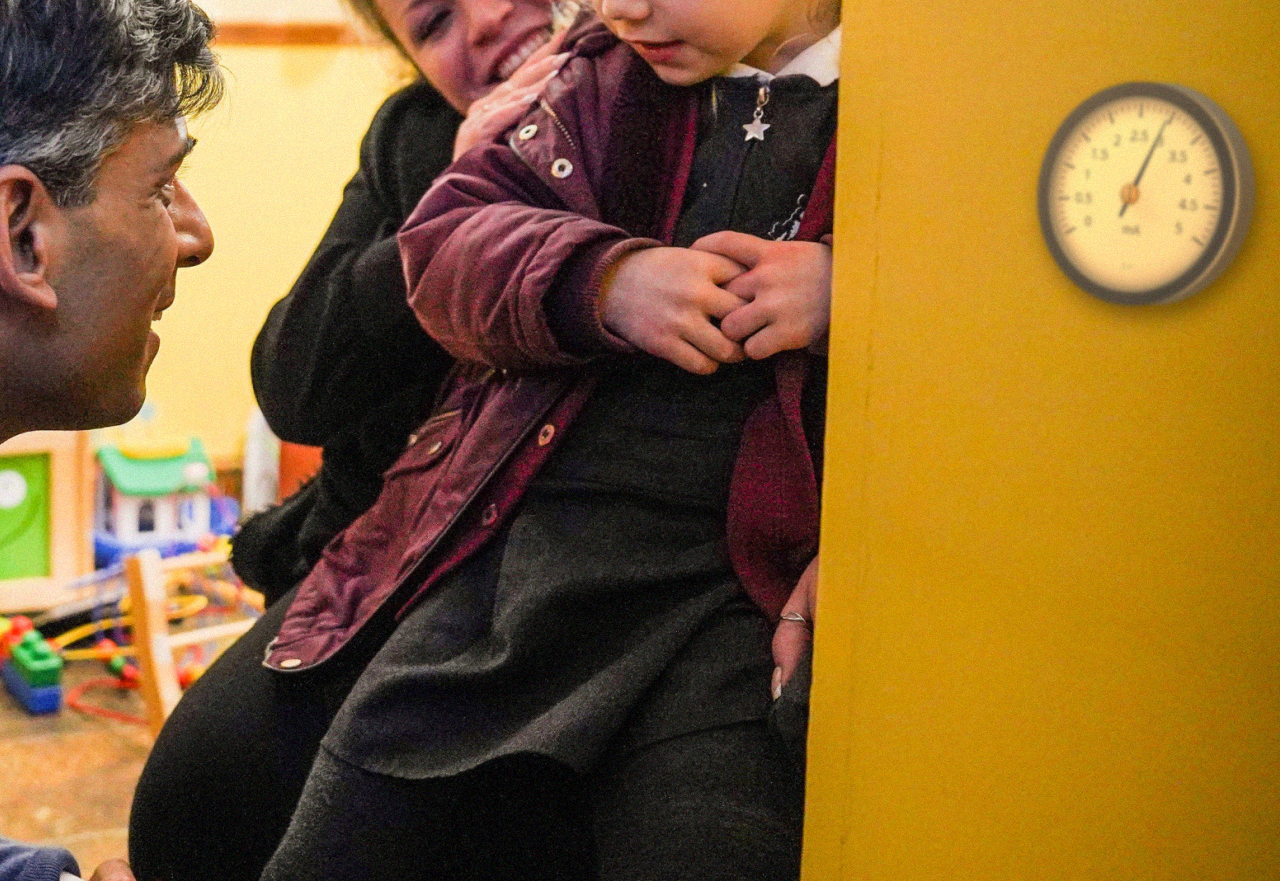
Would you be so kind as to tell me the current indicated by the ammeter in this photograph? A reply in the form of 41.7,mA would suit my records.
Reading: 3,mA
